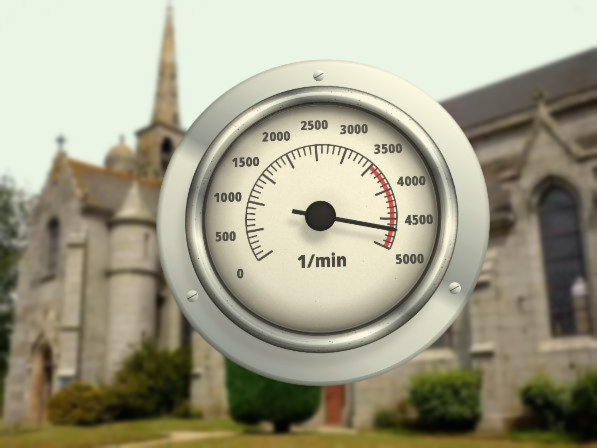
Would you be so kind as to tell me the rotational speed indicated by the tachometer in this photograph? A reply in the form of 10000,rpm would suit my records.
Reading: 4700,rpm
